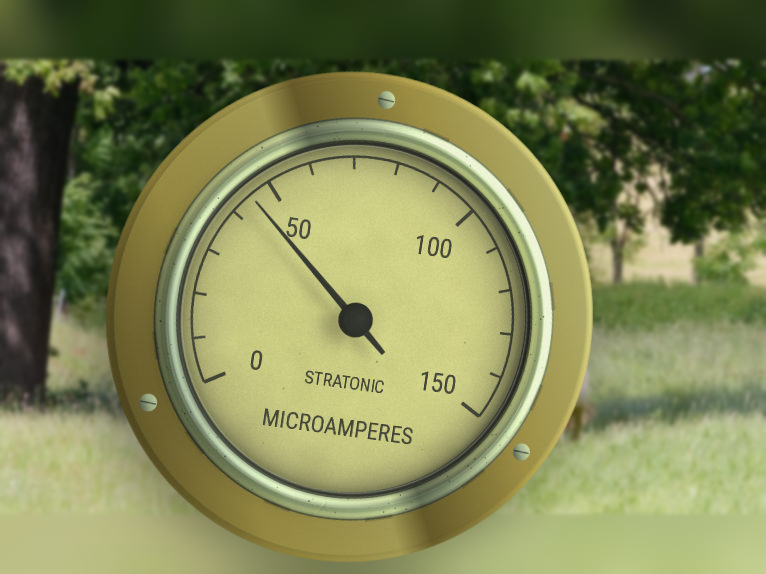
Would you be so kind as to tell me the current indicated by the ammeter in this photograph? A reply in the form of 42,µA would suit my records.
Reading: 45,µA
